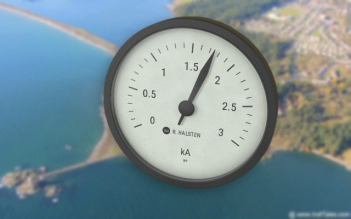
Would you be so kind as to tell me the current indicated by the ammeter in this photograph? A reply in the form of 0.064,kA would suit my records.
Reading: 1.75,kA
